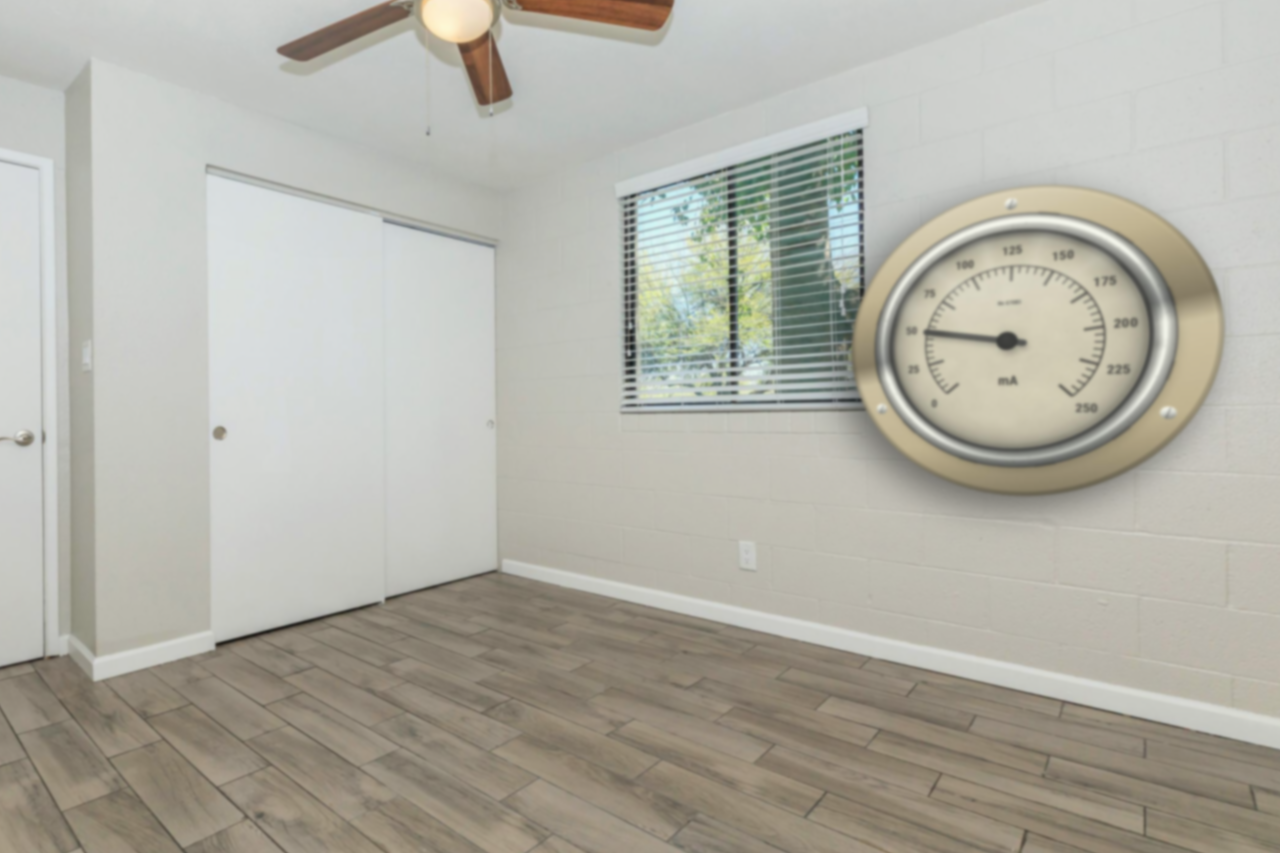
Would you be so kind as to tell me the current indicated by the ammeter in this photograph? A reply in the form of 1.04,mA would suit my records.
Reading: 50,mA
